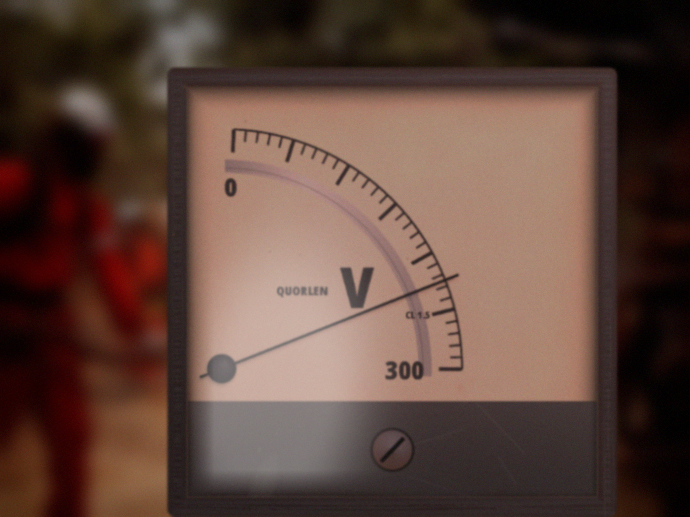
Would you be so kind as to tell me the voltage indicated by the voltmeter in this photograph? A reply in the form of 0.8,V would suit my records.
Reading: 225,V
